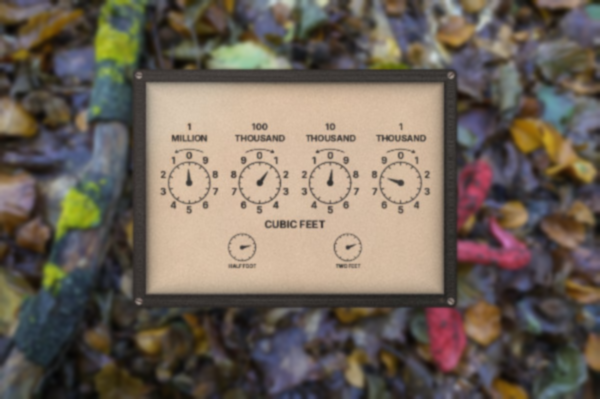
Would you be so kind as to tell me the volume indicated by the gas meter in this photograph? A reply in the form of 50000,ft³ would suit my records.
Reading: 9800,ft³
